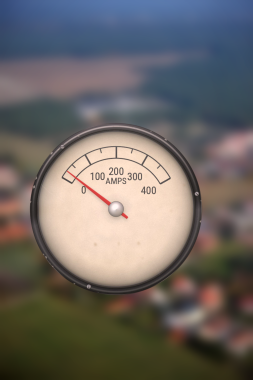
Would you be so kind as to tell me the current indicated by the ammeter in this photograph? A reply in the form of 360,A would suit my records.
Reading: 25,A
